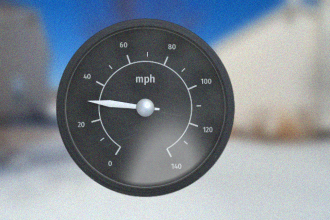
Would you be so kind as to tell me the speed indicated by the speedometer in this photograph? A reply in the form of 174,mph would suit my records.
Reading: 30,mph
